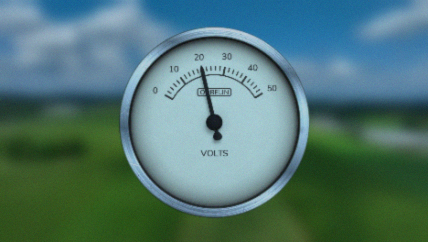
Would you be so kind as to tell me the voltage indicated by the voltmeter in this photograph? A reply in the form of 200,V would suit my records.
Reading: 20,V
